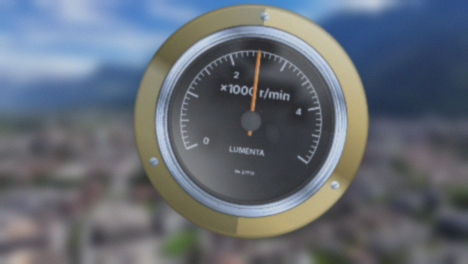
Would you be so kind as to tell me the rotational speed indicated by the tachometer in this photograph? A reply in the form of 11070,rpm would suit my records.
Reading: 2500,rpm
